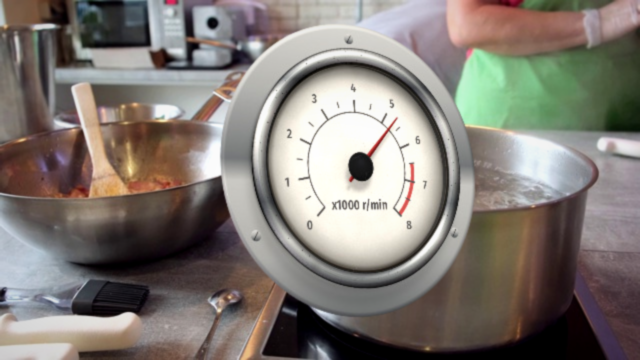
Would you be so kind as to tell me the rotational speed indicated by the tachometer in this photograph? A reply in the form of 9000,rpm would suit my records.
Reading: 5250,rpm
